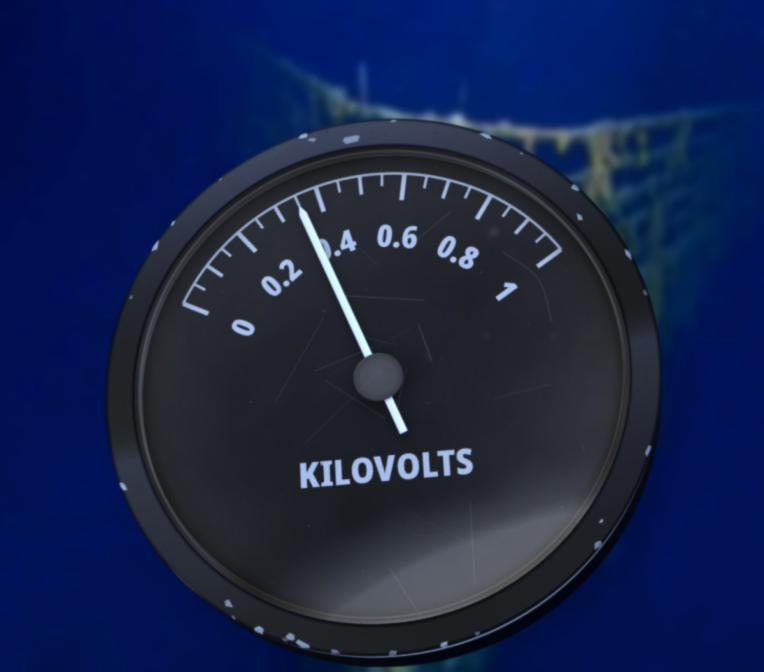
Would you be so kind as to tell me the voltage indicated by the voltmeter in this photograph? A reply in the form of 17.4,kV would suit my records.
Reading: 0.35,kV
